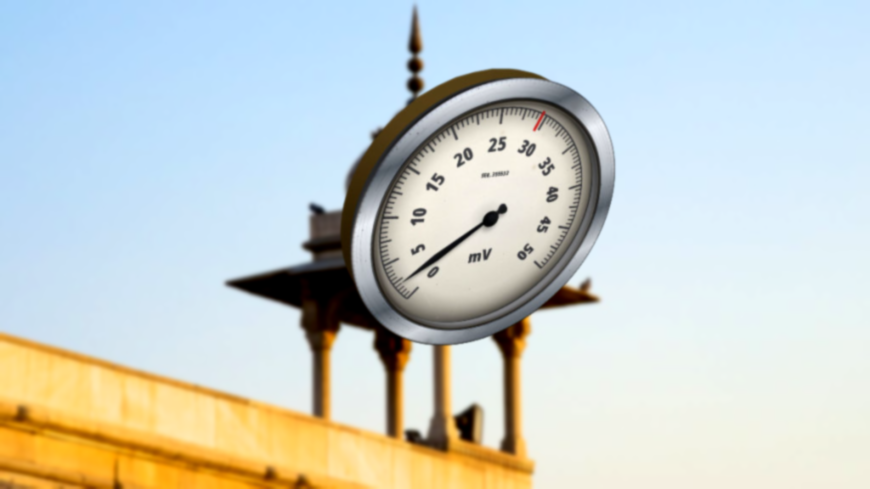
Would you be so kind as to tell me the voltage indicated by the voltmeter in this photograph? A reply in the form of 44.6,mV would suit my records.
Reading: 2.5,mV
